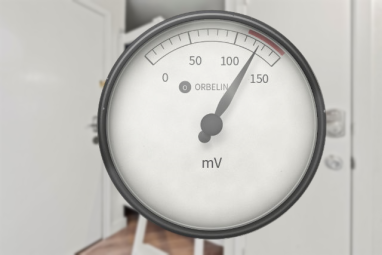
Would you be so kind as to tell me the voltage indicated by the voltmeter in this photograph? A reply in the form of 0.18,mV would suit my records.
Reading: 125,mV
